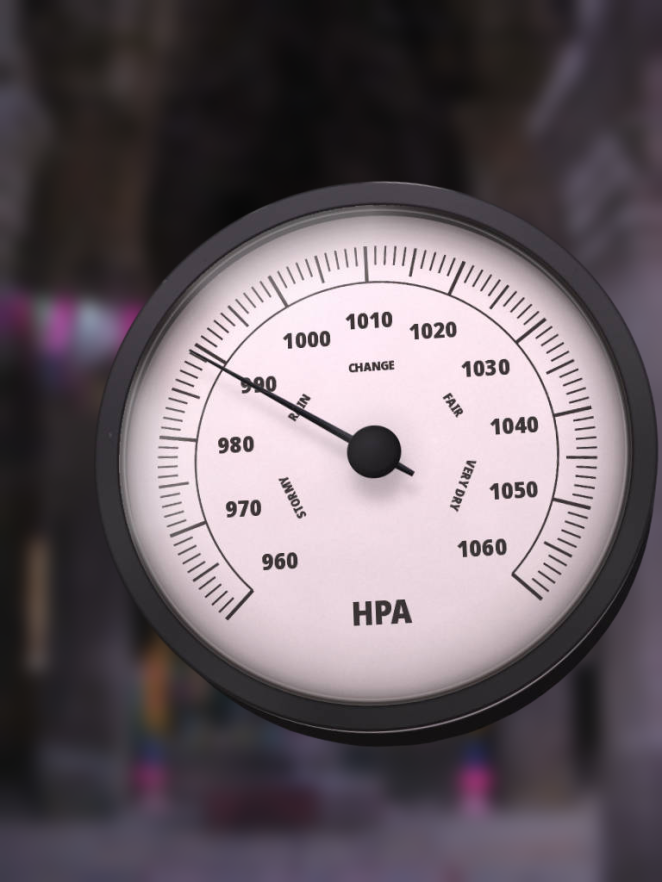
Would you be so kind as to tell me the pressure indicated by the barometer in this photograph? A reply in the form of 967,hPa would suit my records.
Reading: 989,hPa
